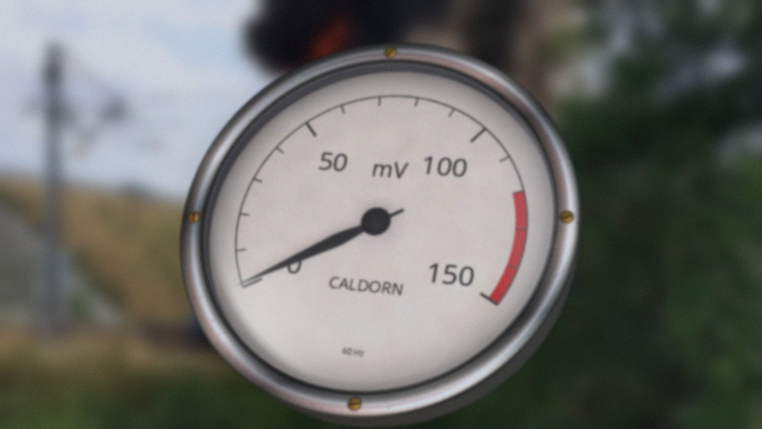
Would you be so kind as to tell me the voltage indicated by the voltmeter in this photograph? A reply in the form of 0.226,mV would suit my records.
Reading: 0,mV
